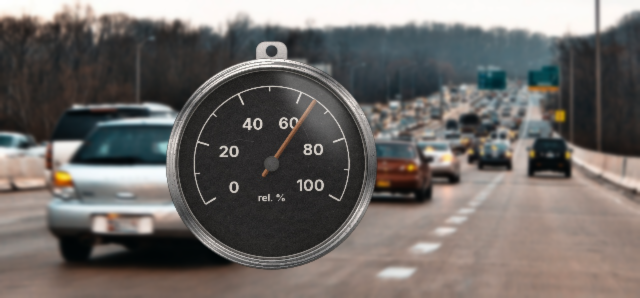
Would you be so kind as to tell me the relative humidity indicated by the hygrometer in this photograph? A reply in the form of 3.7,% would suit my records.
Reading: 65,%
